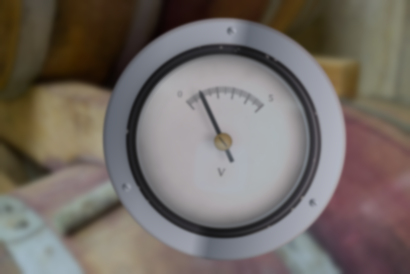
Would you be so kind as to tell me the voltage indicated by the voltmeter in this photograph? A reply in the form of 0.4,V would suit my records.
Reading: 1,V
